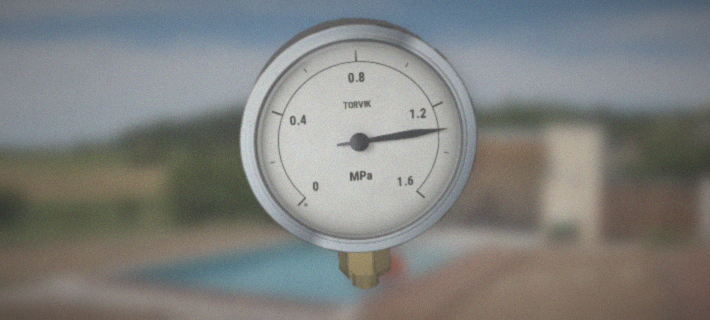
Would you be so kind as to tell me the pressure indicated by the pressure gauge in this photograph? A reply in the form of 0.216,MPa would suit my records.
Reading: 1.3,MPa
